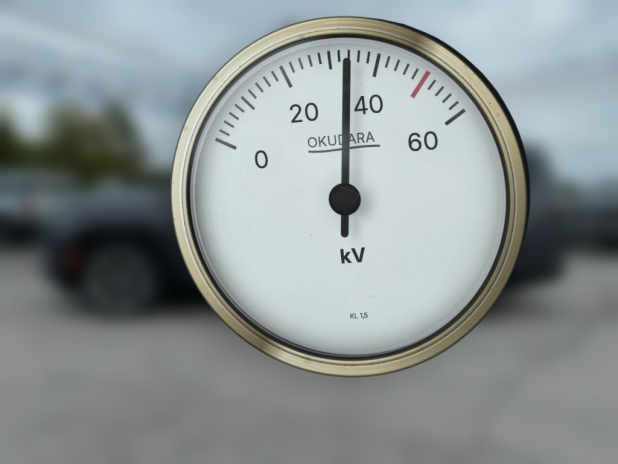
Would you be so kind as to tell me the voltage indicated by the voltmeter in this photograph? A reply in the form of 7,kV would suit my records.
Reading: 34,kV
